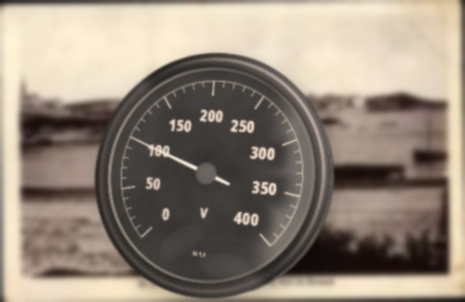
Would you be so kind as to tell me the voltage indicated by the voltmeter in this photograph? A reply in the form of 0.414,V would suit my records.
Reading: 100,V
